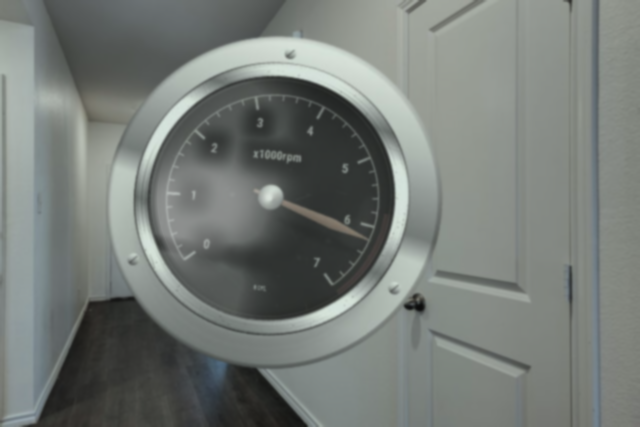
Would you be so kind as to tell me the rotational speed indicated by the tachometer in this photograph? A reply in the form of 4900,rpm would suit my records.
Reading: 6200,rpm
